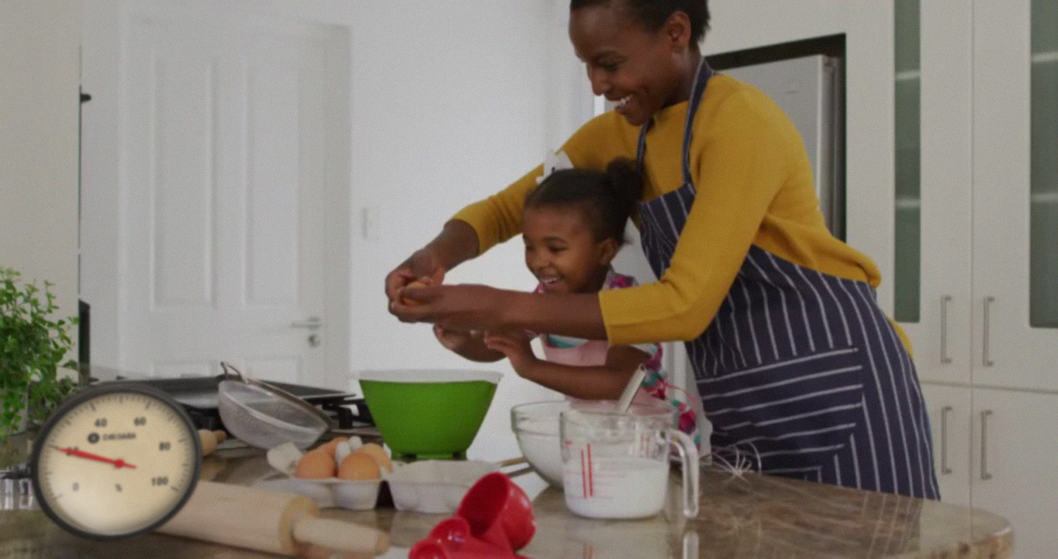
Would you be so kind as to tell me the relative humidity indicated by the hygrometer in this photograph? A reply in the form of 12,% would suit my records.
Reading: 20,%
